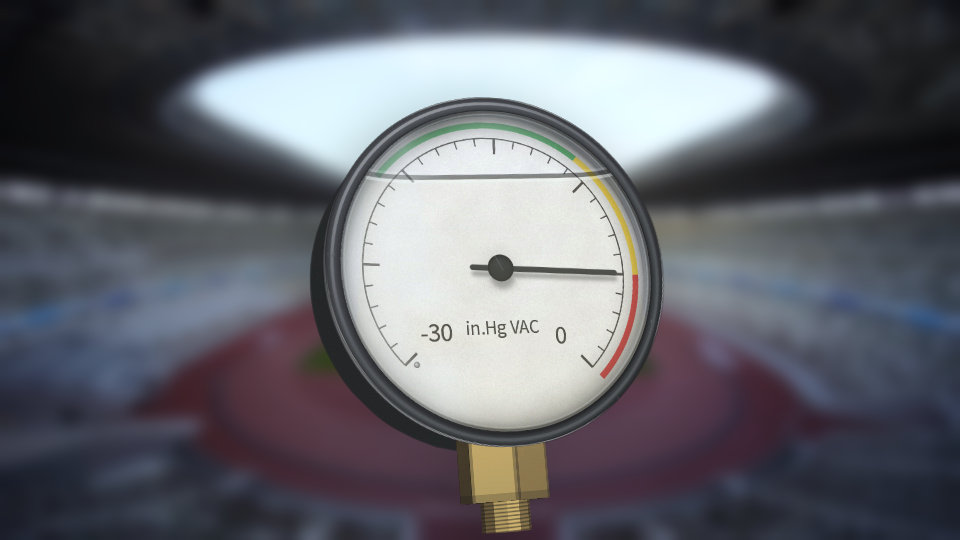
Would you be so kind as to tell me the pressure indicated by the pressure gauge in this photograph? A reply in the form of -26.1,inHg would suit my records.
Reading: -5,inHg
